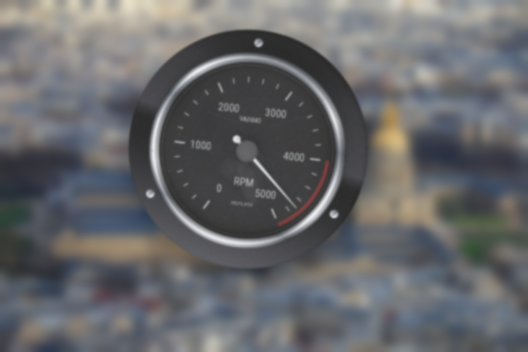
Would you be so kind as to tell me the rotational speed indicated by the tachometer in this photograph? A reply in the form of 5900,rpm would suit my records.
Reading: 4700,rpm
